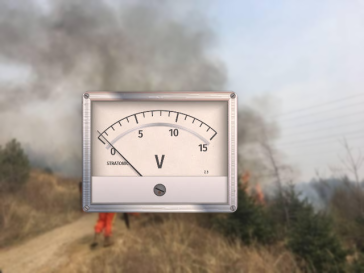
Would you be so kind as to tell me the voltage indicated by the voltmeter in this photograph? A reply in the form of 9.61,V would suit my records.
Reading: 0.5,V
